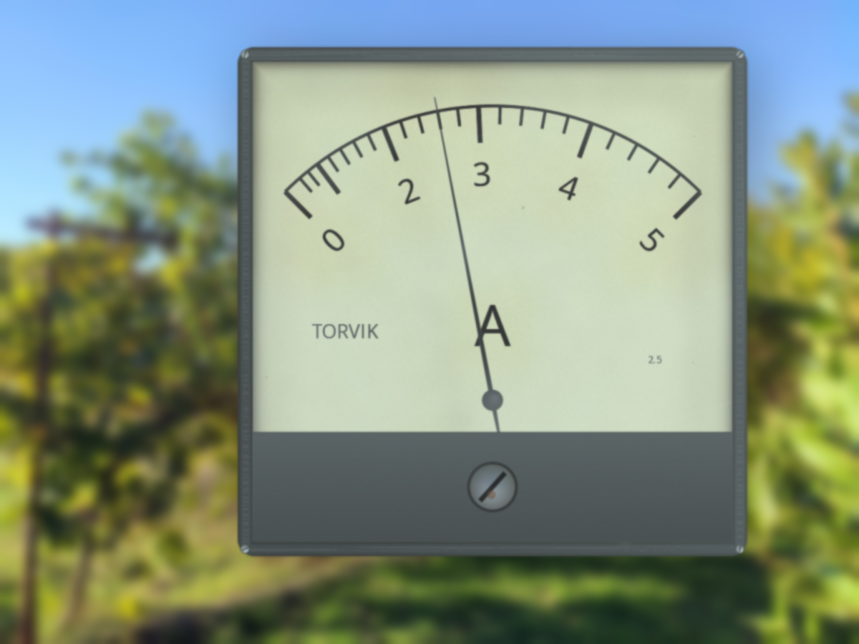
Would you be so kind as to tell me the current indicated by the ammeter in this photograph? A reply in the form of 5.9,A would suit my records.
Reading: 2.6,A
